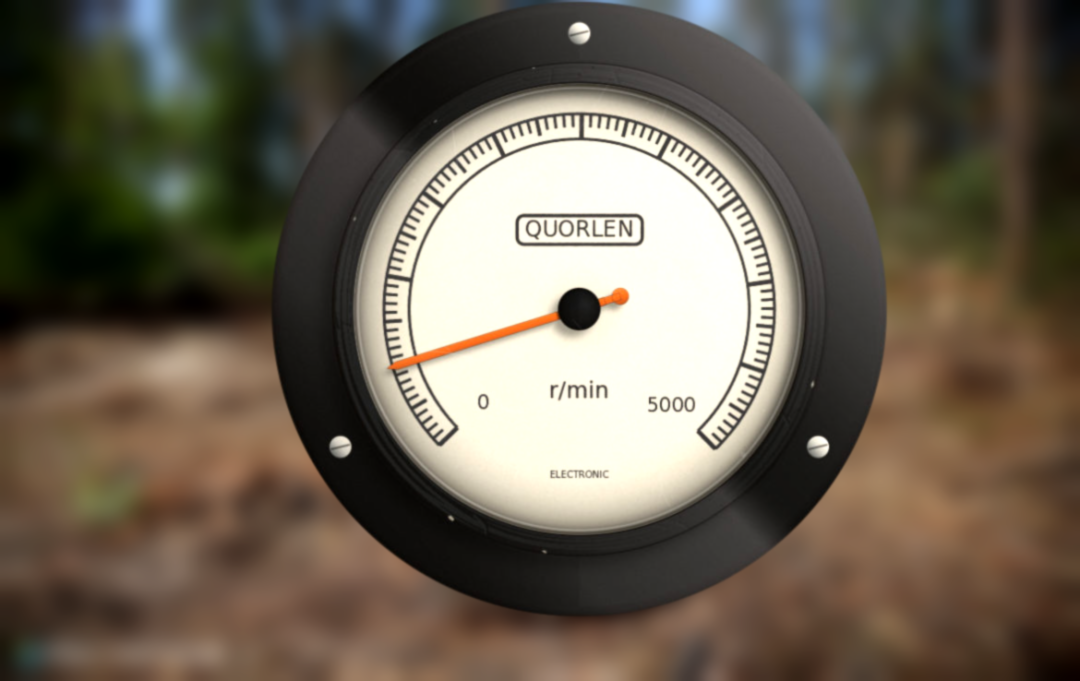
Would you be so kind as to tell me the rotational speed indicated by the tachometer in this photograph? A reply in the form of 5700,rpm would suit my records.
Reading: 500,rpm
